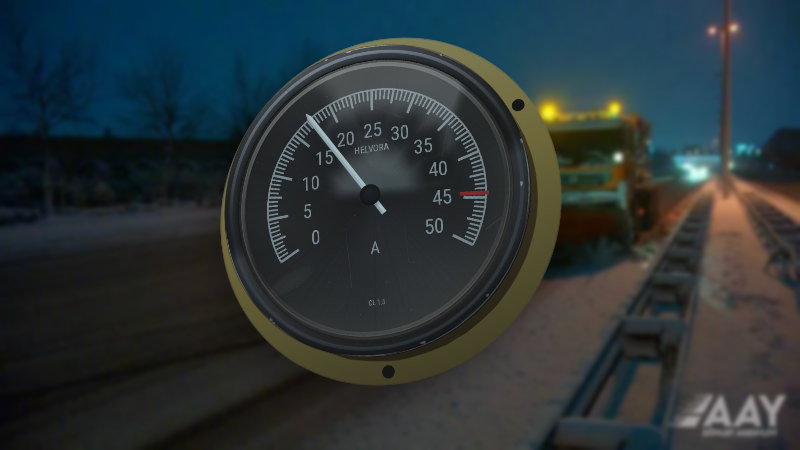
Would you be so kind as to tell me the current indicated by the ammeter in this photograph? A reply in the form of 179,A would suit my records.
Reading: 17.5,A
